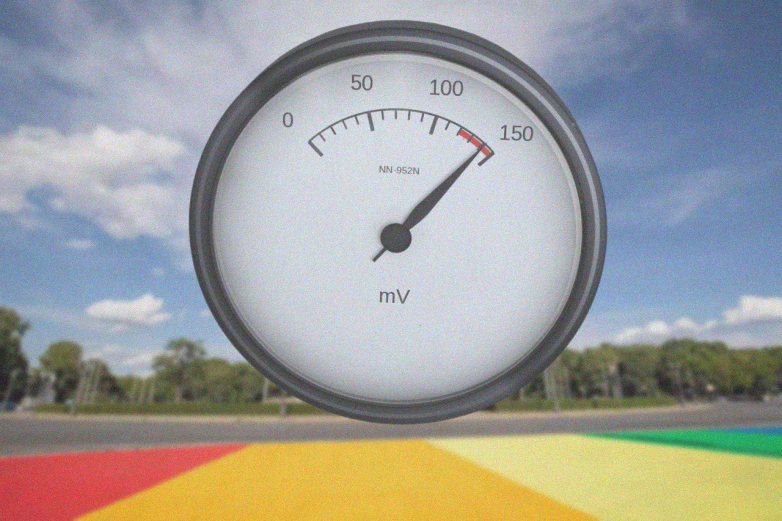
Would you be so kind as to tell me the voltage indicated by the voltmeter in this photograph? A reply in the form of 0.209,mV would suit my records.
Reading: 140,mV
